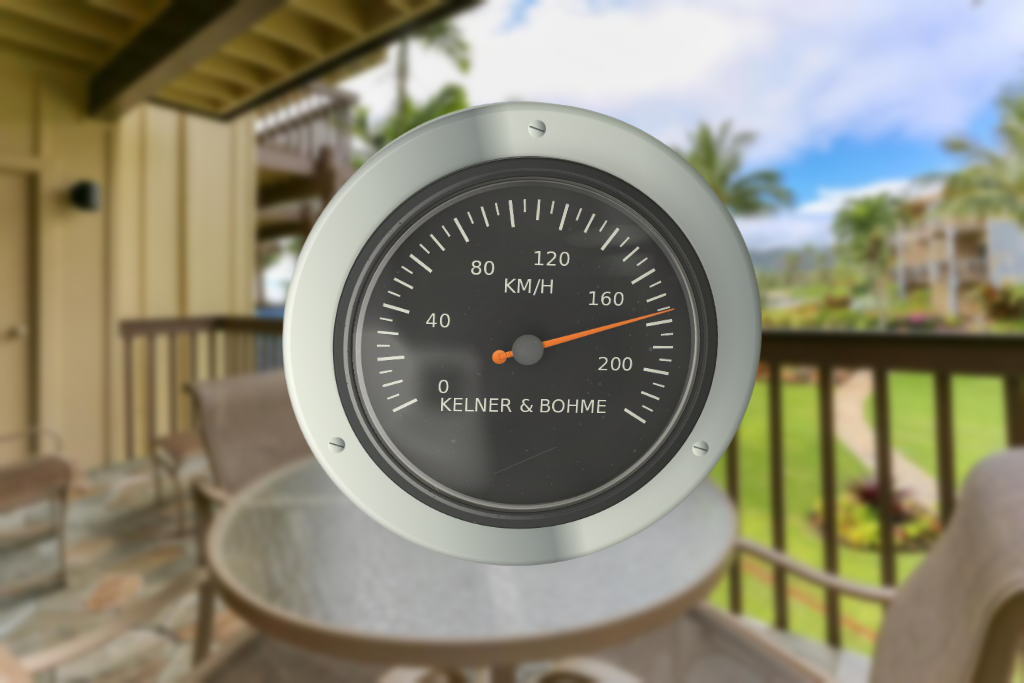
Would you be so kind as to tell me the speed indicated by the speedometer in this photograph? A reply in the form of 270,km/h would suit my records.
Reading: 175,km/h
